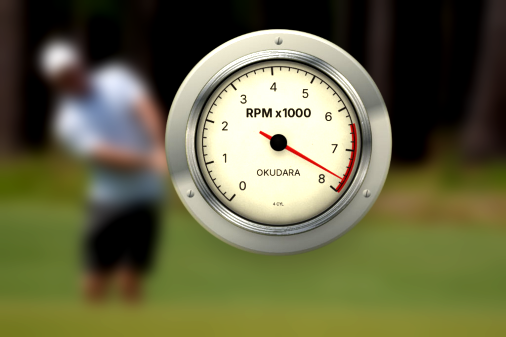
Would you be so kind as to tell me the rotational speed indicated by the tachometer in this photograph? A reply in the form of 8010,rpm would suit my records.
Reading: 7700,rpm
